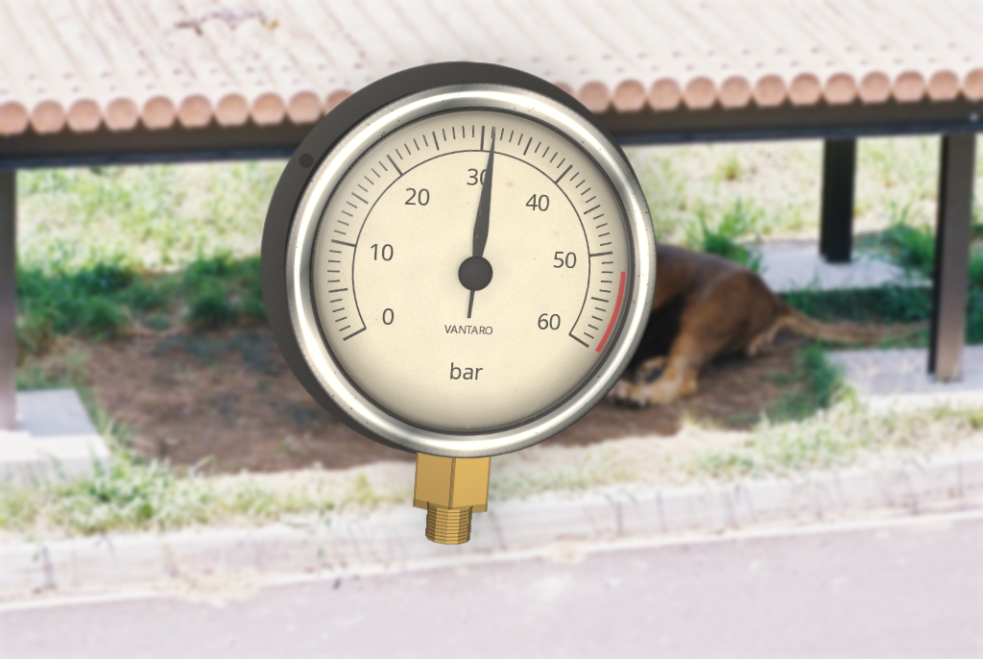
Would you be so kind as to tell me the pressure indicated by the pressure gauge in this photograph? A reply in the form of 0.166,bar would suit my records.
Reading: 31,bar
